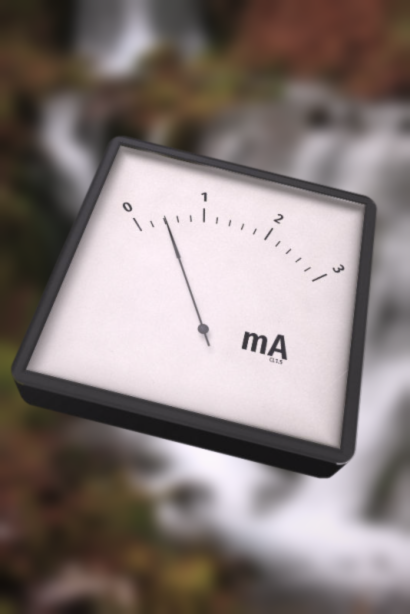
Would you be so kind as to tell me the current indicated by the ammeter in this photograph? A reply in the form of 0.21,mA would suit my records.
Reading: 0.4,mA
